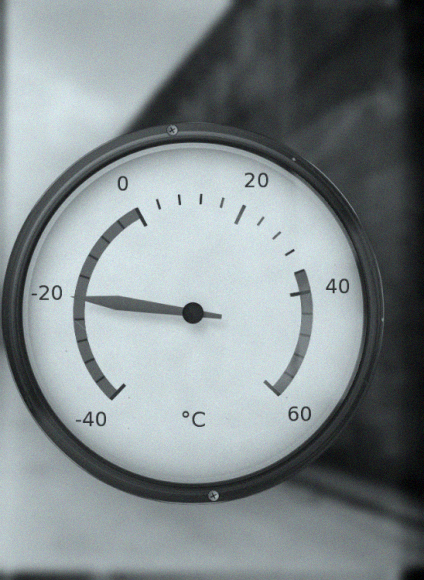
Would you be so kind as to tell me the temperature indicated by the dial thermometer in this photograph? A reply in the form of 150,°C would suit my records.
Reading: -20,°C
